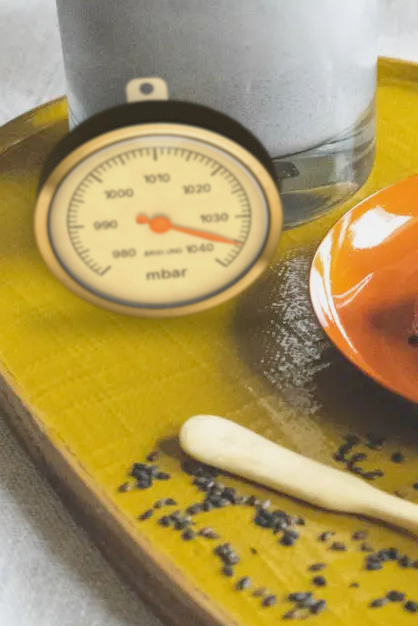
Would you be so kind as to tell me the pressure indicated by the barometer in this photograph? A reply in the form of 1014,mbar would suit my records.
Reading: 1035,mbar
